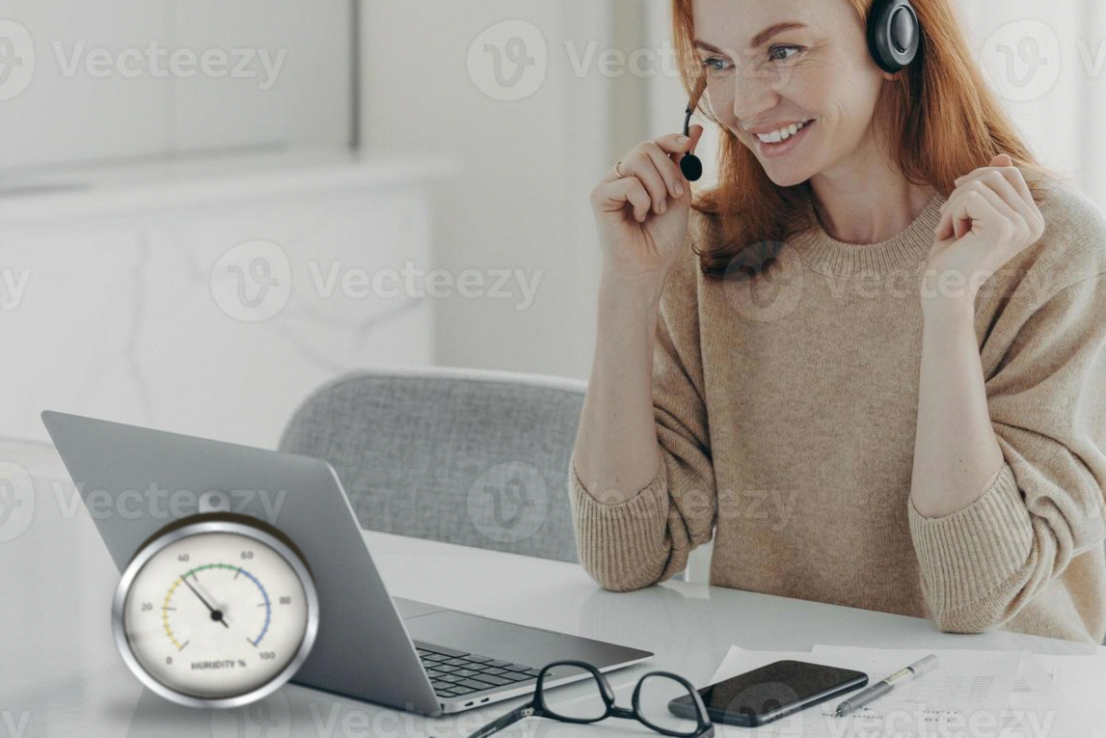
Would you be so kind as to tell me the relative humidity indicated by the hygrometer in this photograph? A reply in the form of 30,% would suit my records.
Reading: 36,%
